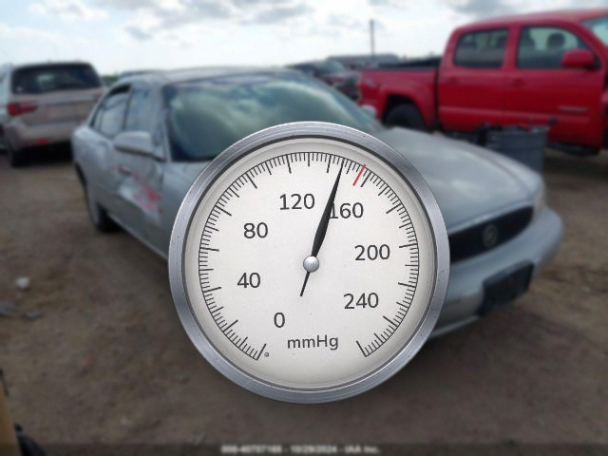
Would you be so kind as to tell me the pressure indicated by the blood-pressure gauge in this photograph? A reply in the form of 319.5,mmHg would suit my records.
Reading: 146,mmHg
